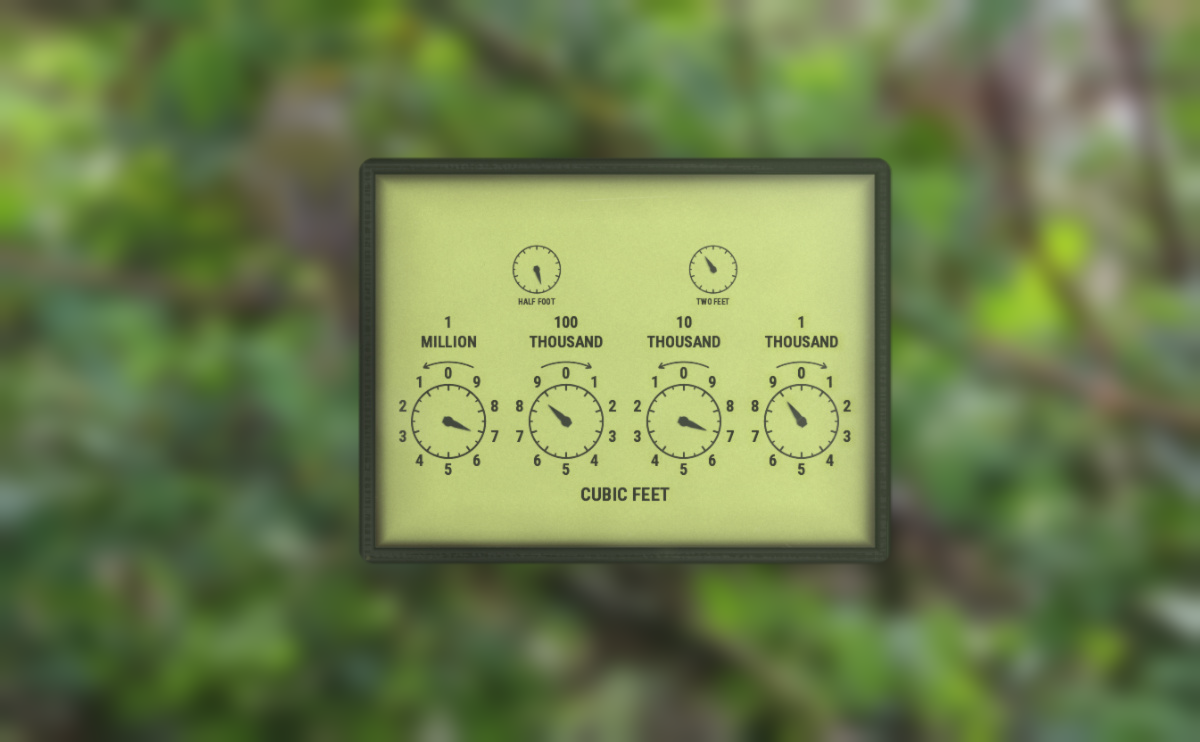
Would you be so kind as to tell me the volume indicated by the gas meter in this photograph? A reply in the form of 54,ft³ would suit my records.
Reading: 686900,ft³
